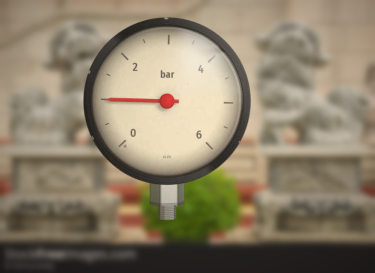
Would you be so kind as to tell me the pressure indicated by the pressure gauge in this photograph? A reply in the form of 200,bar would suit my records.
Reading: 1,bar
